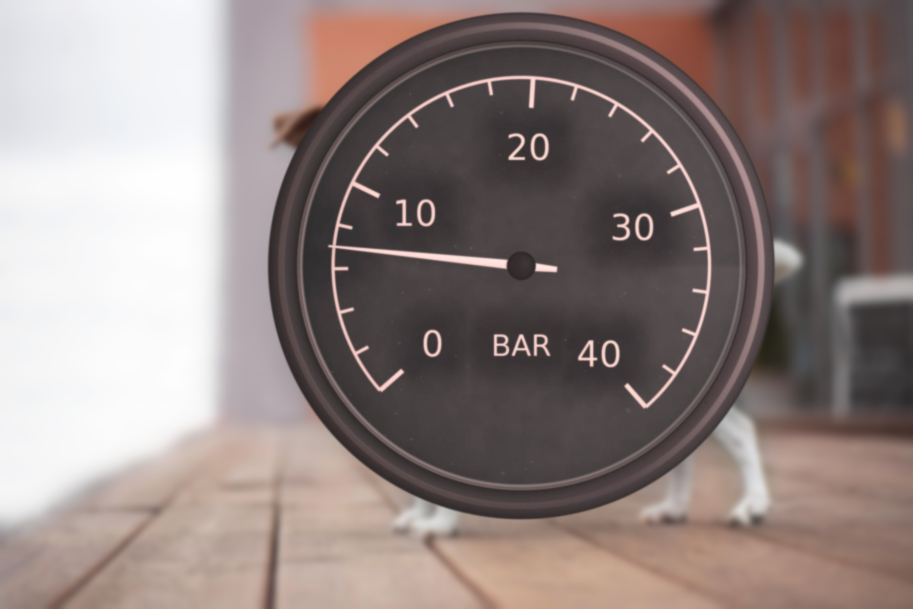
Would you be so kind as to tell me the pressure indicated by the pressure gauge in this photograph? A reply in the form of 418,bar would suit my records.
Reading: 7,bar
